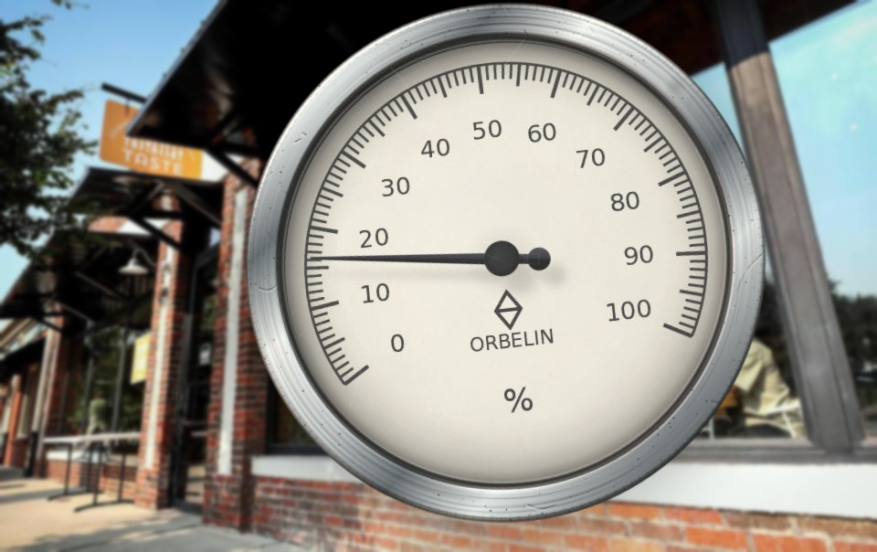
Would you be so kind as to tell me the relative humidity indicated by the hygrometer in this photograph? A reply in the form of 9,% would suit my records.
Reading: 16,%
